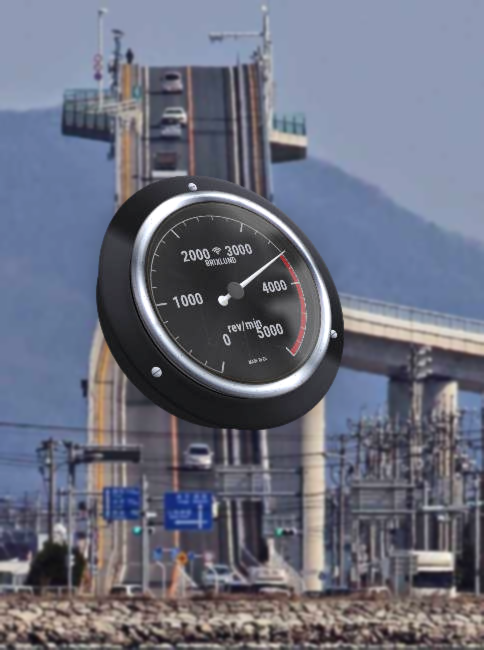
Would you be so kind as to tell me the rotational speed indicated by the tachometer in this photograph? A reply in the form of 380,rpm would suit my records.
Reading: 3600,rpm
